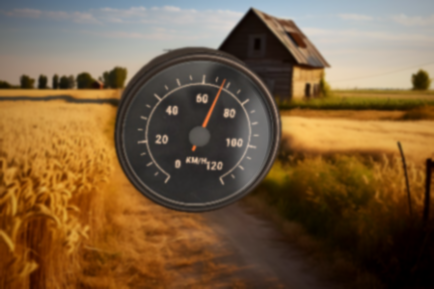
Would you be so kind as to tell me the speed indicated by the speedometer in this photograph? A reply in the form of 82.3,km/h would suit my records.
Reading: 67.5,km/h
